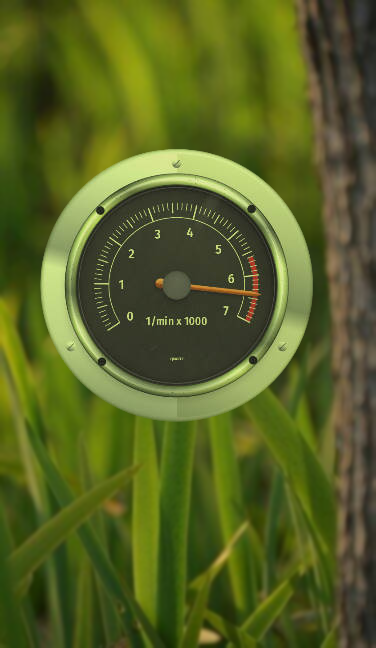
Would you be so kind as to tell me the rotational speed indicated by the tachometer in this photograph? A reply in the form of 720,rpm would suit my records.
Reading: 6400,rpm
